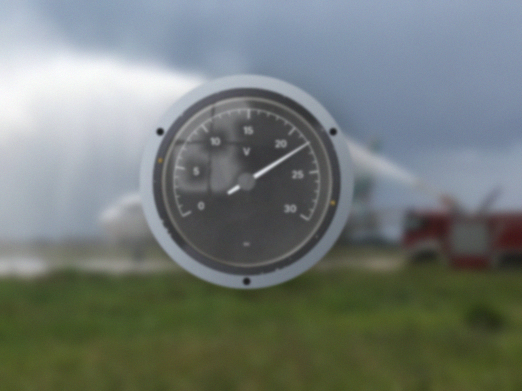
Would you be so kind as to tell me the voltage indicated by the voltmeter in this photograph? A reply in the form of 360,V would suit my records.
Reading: 22,V
